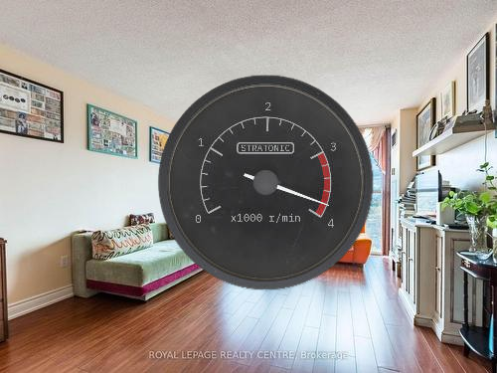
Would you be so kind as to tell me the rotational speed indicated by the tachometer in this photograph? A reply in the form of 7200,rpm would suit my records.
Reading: 3800,rpm
